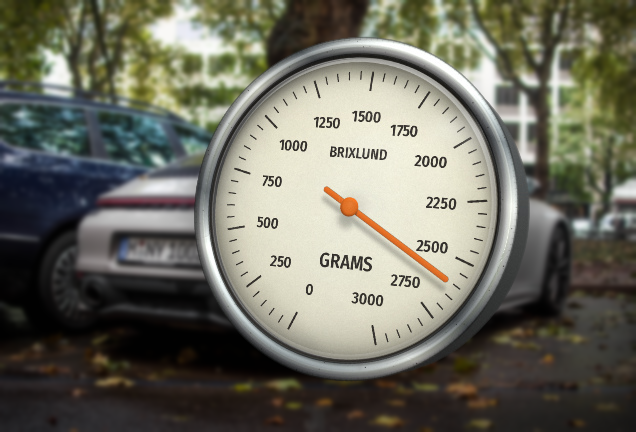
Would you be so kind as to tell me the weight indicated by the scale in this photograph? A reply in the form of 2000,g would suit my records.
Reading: 2600,g
